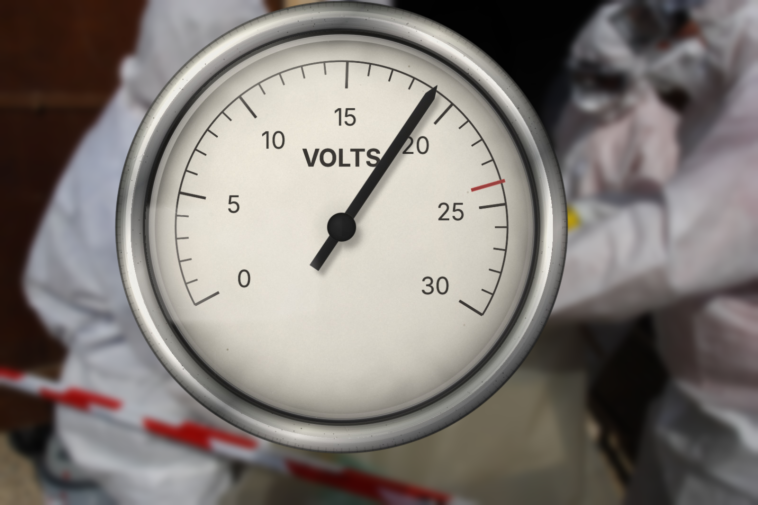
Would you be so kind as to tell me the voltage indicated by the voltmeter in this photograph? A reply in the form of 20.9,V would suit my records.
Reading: 19,V
